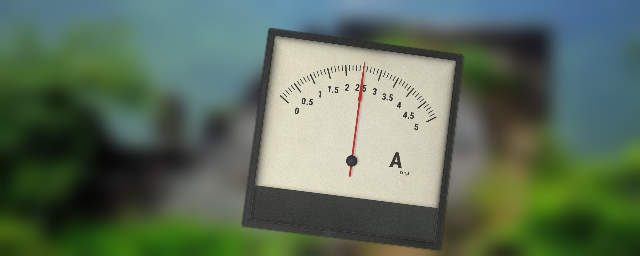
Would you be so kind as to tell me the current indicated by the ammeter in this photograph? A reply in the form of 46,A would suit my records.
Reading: 2.5,A
